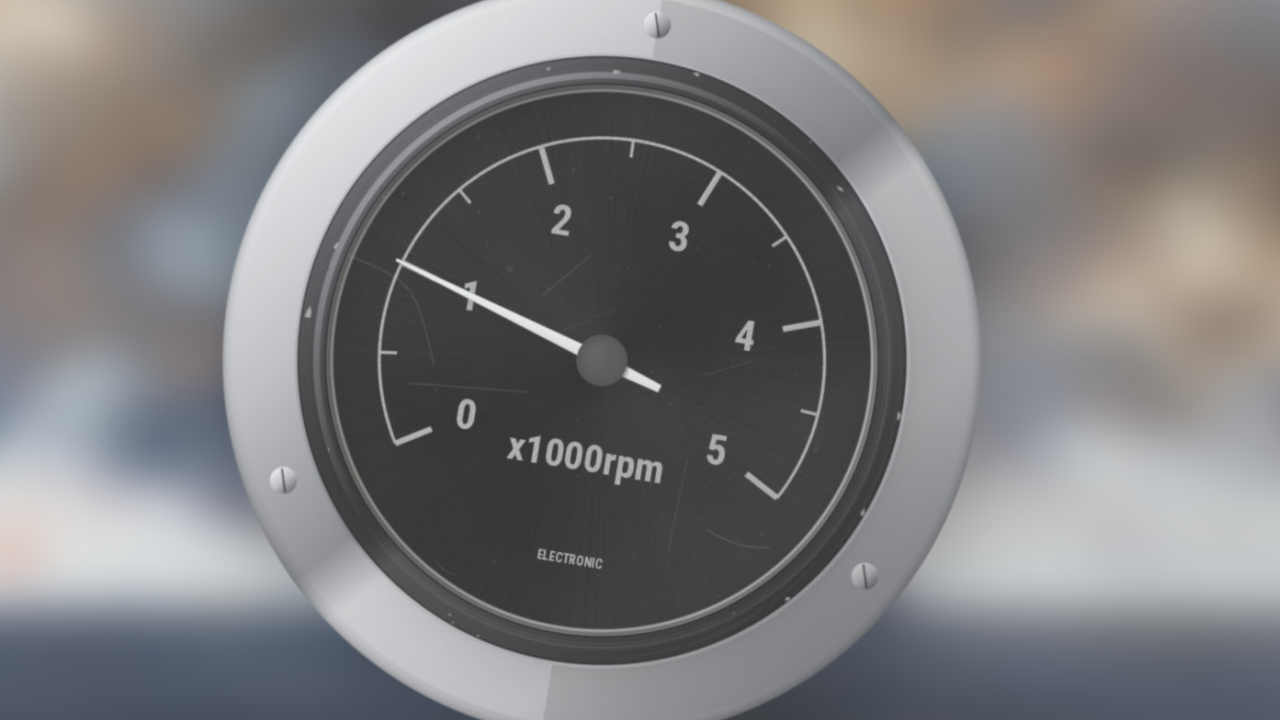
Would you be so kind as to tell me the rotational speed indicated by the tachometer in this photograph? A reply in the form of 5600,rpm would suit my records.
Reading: 1000,rpm
